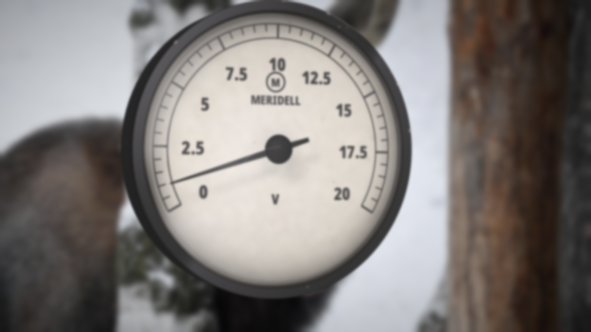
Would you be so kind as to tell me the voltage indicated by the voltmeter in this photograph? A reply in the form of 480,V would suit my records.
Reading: 1,V
